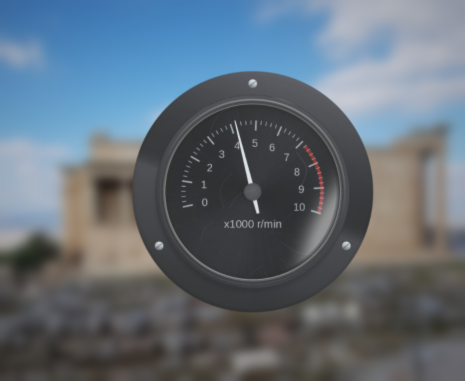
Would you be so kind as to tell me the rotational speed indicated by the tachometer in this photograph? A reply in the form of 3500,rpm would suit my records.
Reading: 4200,rpm
